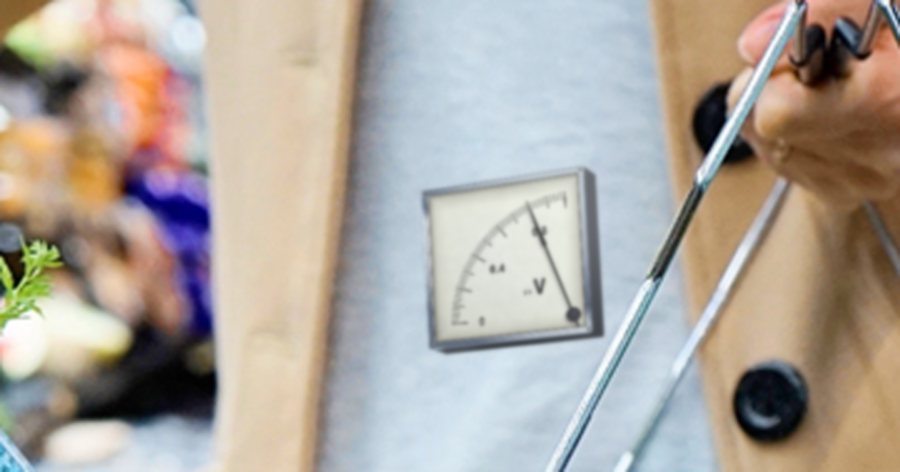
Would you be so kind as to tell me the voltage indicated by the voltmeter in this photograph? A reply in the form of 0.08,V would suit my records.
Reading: 0.8,V
